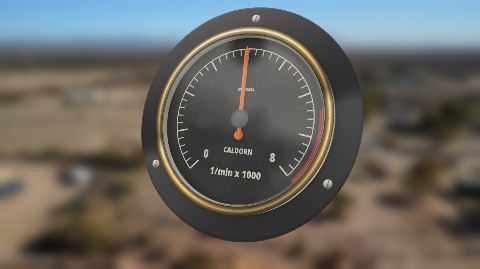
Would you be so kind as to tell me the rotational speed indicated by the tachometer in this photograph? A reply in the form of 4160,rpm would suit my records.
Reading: 4000,rpm
